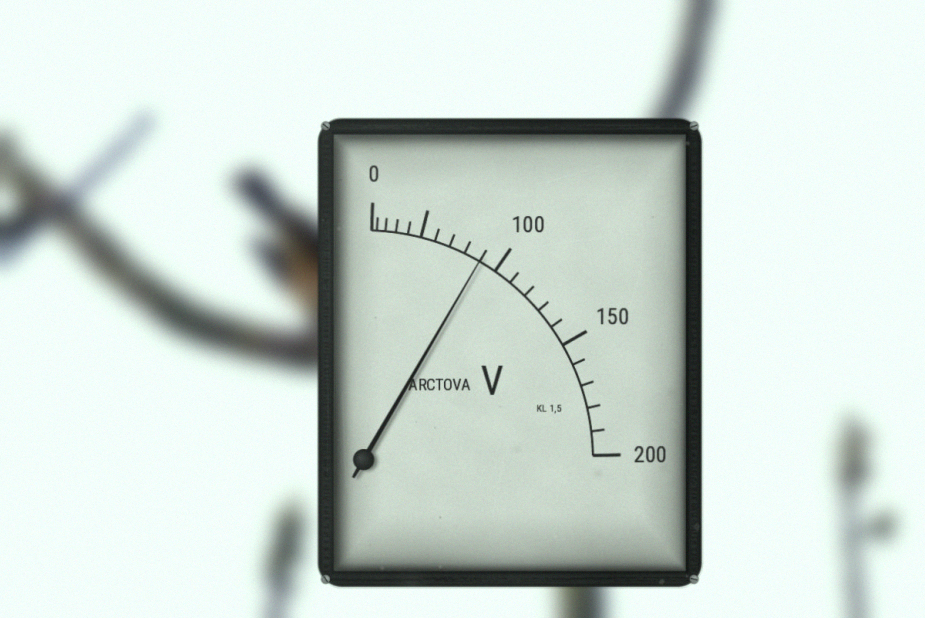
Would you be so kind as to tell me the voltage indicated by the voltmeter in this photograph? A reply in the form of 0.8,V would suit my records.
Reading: 90,V
